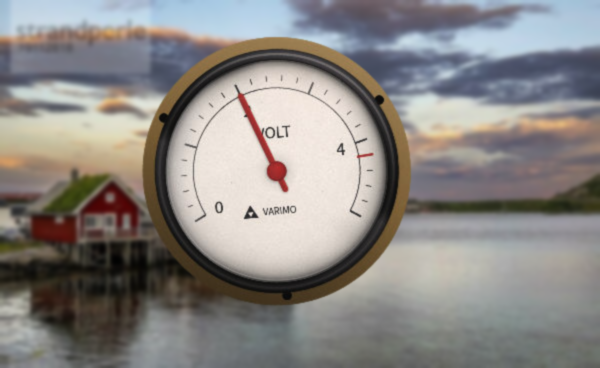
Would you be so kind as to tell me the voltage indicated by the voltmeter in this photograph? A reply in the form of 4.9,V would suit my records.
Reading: 2,V
